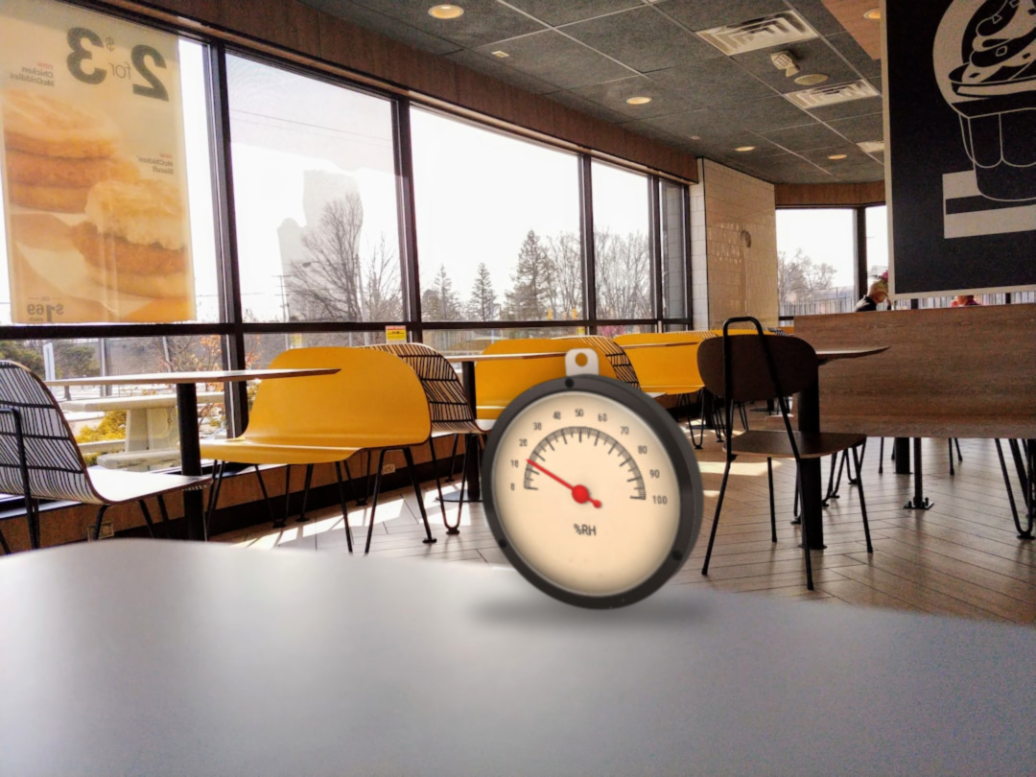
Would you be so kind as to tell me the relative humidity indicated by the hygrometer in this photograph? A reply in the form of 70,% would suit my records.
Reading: 15,%
